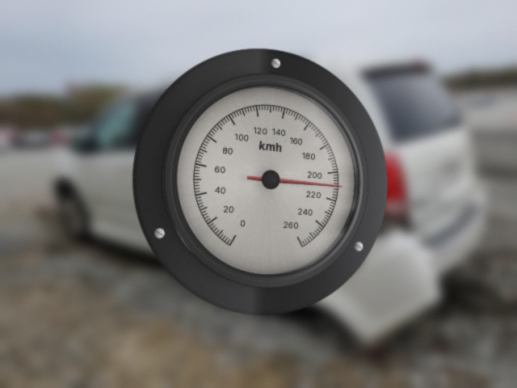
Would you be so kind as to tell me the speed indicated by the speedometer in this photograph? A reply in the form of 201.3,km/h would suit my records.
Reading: 210,km/h
